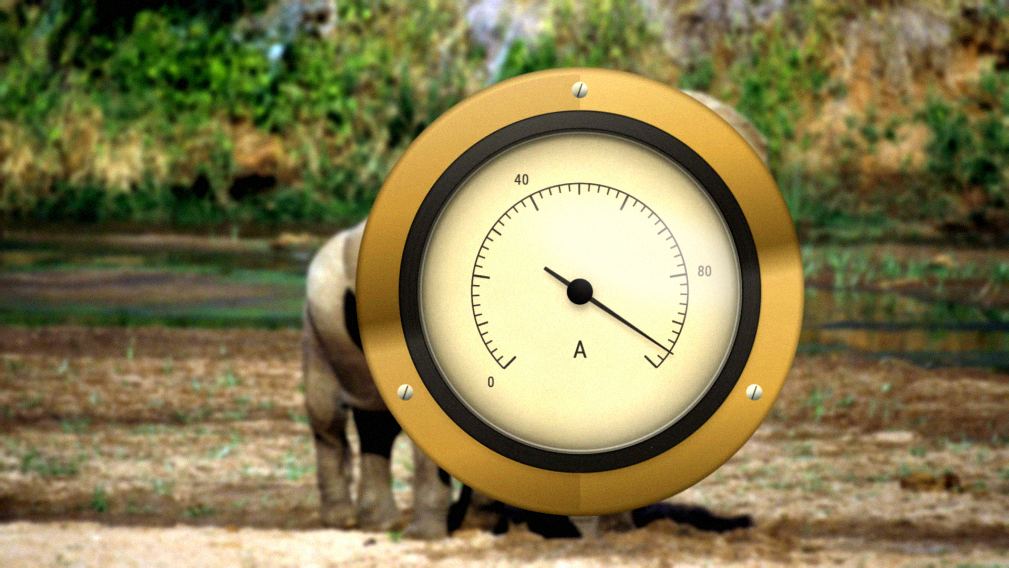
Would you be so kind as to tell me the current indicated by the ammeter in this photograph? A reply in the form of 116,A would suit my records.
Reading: 96,A
